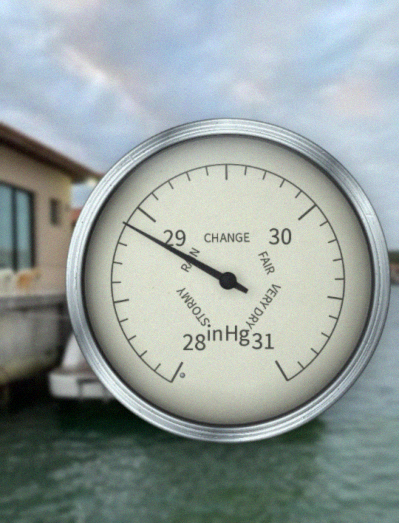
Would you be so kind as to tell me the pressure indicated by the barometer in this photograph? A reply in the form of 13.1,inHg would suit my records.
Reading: 28.9,inHg
